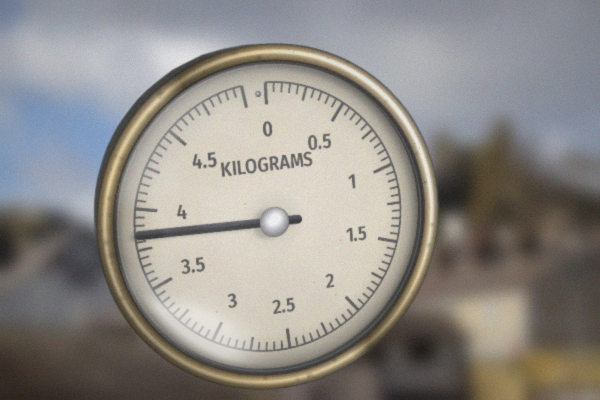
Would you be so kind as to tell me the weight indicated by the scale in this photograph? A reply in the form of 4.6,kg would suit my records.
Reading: 3.85,kg
